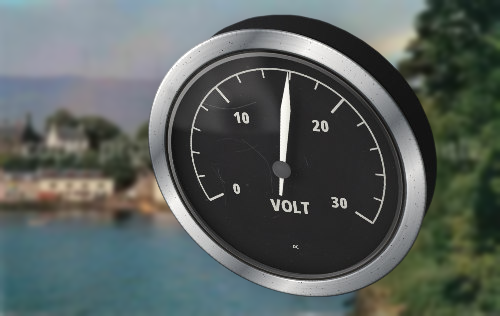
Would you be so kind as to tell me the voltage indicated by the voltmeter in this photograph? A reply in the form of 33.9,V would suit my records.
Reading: 16,V
